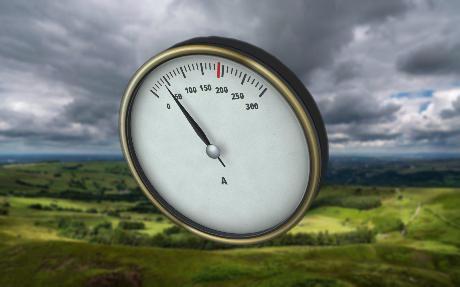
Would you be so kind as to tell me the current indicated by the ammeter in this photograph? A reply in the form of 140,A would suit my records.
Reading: 50,A
